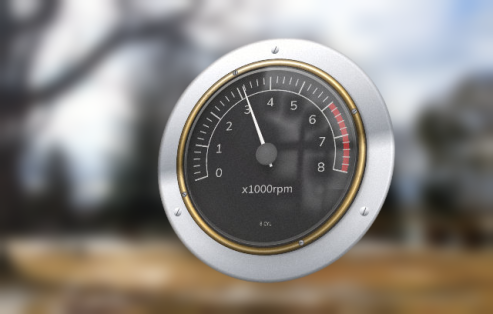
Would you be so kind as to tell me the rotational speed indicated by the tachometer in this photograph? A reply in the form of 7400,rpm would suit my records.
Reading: 3200,rpm
